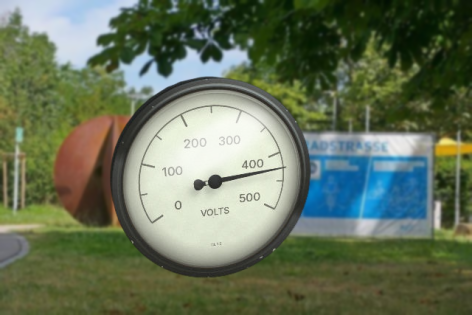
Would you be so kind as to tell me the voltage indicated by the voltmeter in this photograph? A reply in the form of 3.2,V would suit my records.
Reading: 425,V
